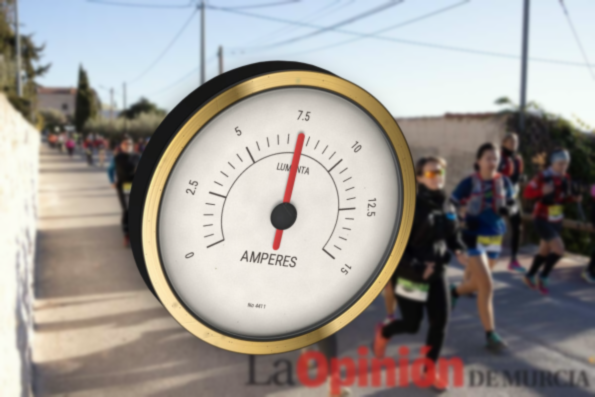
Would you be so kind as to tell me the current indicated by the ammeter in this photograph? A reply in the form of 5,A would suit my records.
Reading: 7.5,A
